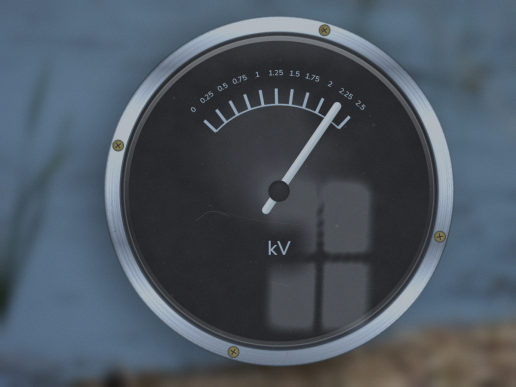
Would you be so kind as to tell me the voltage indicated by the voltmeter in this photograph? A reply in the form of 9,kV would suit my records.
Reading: 2.25,kV
